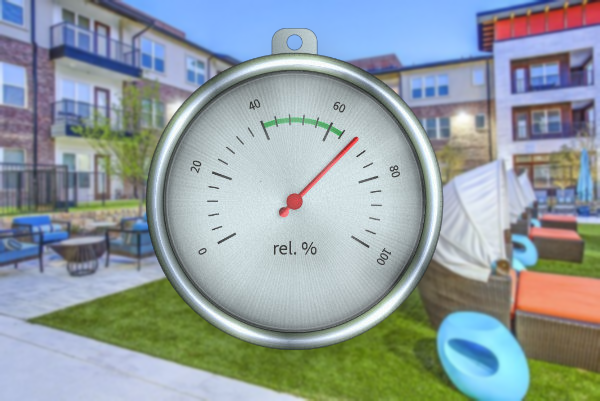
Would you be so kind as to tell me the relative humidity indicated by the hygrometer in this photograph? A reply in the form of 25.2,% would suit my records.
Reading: 68,%
